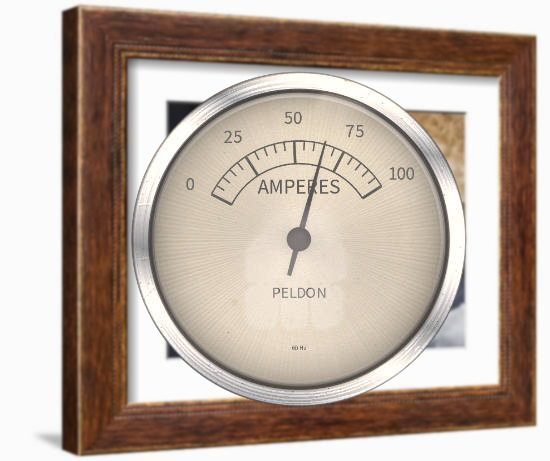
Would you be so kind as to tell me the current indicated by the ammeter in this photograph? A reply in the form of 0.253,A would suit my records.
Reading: 65,A
